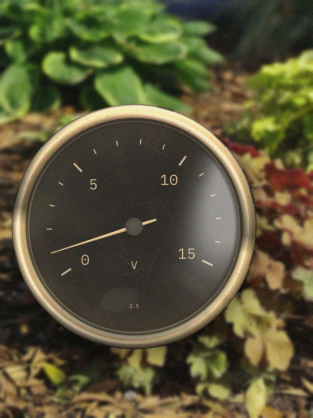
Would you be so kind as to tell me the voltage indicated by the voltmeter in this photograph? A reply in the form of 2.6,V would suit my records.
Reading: 1,V
